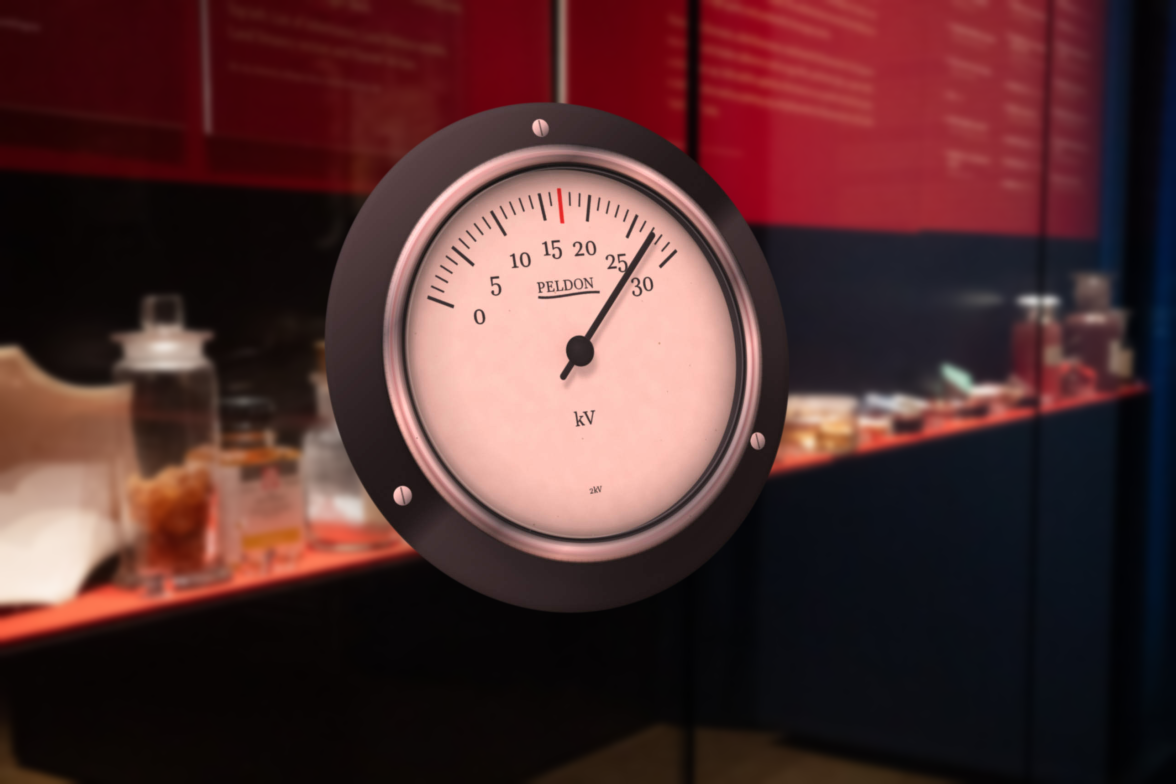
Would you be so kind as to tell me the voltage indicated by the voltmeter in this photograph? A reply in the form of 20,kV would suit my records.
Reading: 27,kV
